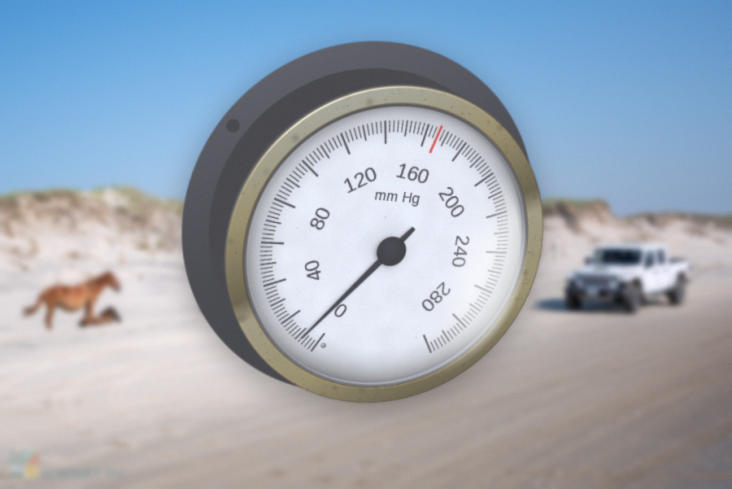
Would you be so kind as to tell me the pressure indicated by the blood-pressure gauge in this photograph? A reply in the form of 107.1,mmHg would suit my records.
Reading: 10,mmHg
